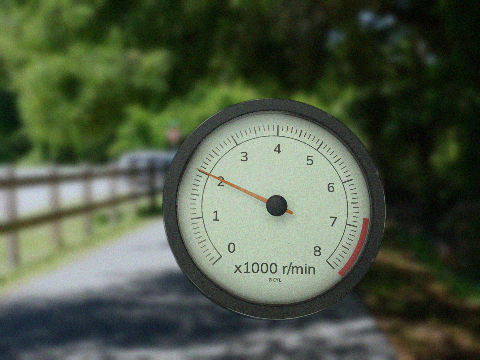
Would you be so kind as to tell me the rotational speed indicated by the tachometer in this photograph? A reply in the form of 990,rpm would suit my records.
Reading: 2000,rpm
